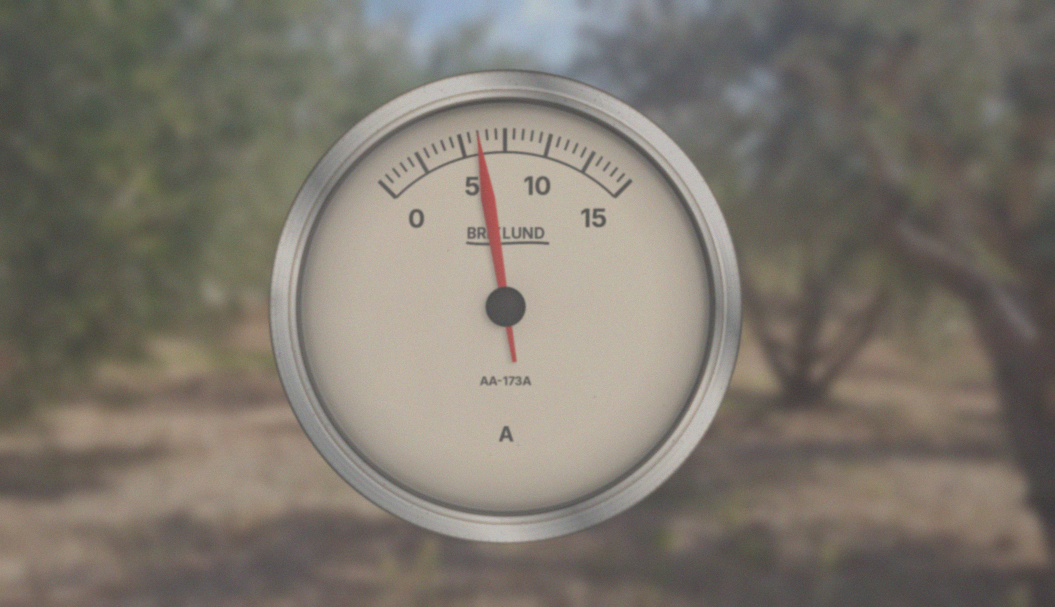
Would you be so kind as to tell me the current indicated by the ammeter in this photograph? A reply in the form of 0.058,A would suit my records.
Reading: 6,A
